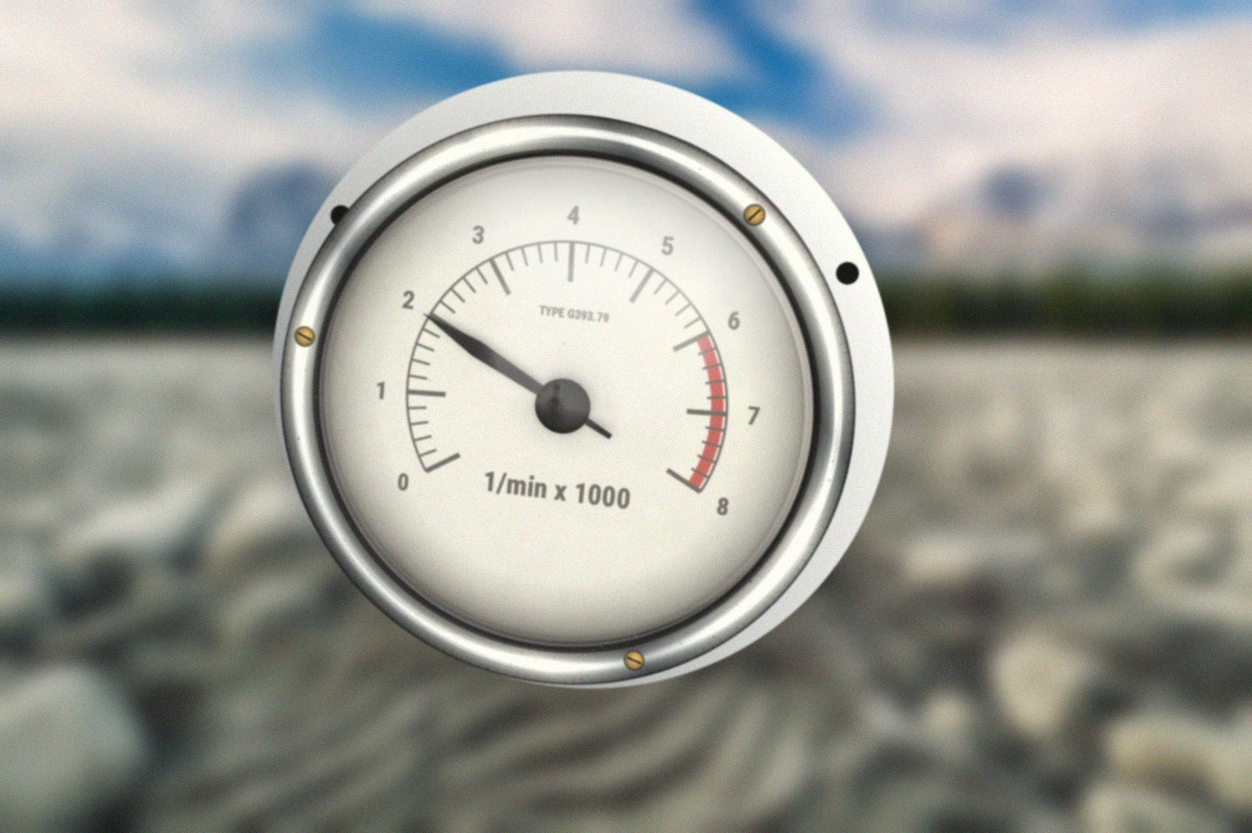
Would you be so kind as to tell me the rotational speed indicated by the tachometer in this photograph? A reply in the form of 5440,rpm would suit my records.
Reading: 2000,rpm
